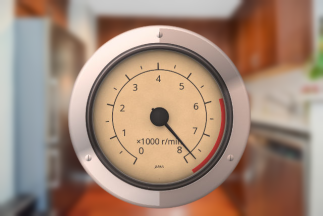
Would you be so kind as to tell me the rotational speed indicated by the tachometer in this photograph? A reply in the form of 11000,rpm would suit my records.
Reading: 7750,rpm
